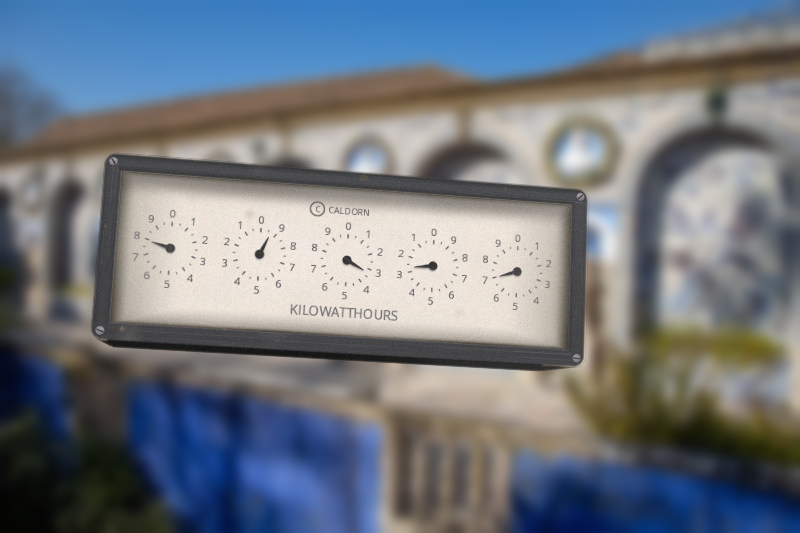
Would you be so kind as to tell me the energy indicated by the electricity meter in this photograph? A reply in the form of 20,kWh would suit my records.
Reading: 79327,kWh
